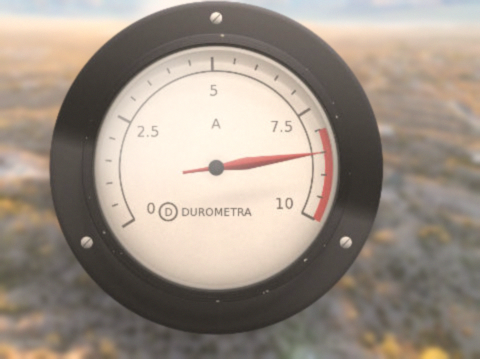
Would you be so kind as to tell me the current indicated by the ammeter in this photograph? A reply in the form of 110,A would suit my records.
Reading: 8.5,A
